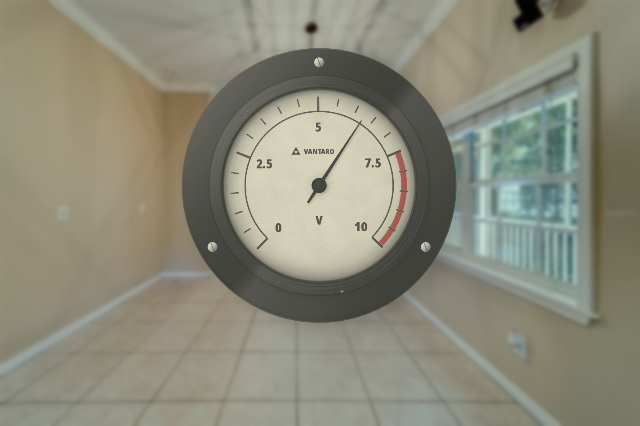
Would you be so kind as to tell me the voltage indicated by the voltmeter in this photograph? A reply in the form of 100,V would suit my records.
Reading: 6.25,V
